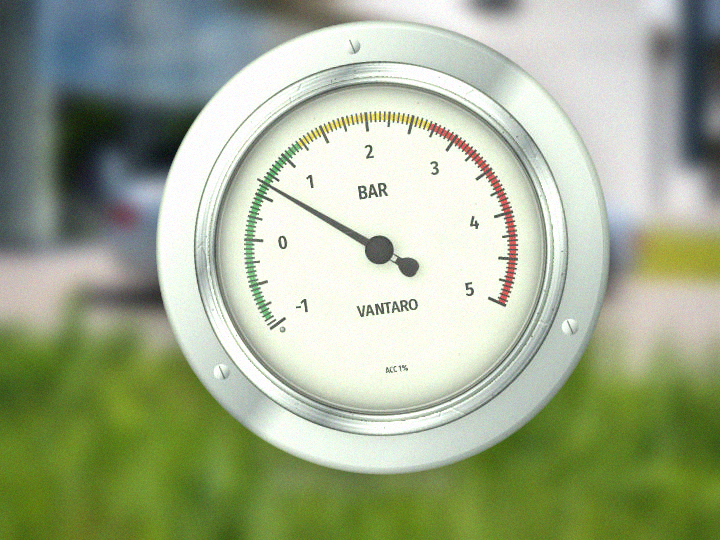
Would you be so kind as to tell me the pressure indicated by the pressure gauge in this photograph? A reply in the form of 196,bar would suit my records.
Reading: 0.65,bar
